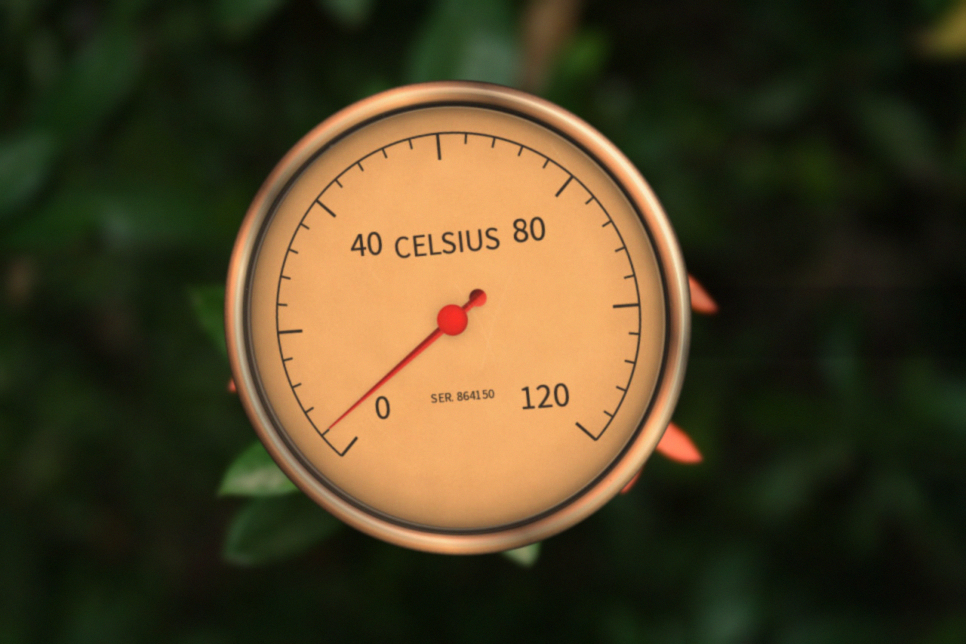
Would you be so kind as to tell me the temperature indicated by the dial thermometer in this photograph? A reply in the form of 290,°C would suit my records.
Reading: 4,°C
